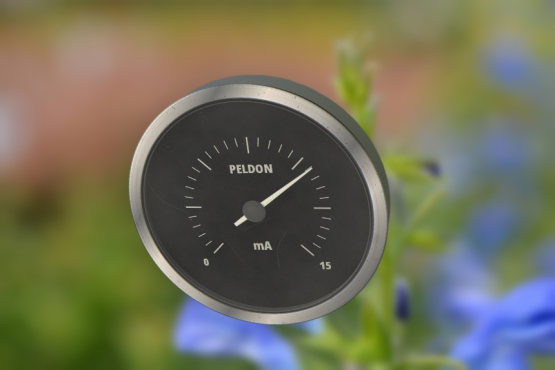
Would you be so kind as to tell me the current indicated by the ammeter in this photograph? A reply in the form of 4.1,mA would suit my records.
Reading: 10.5,mA
